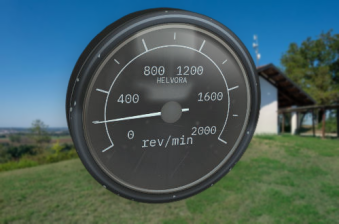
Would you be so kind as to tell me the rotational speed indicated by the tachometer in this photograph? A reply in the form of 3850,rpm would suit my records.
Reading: 200,rpm
